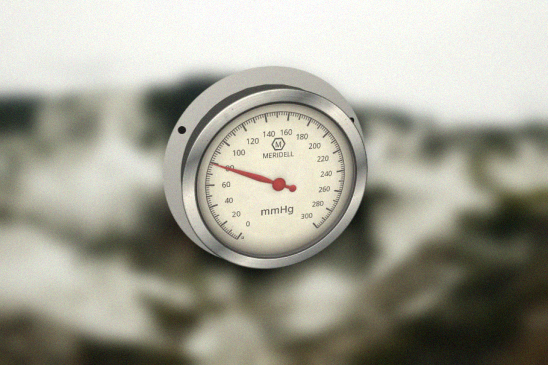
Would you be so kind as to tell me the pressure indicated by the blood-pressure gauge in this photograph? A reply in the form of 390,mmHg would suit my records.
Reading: 80,mmHg
